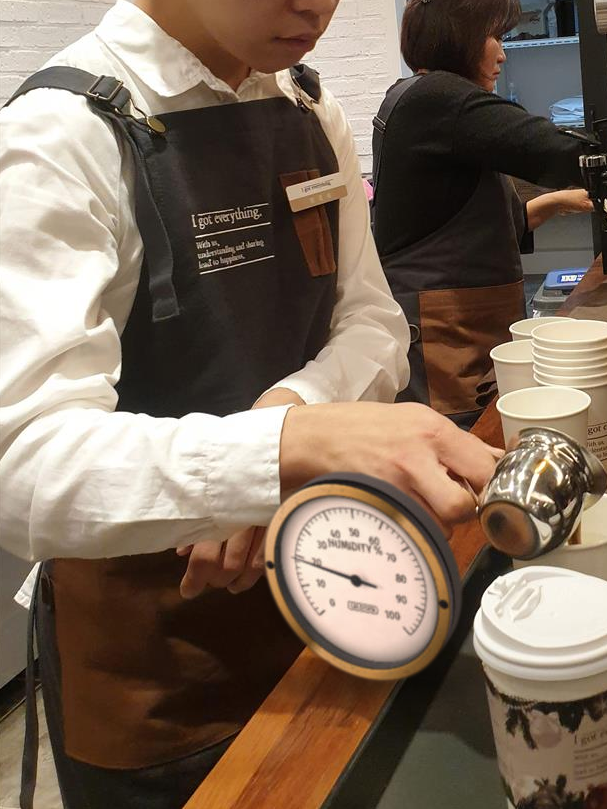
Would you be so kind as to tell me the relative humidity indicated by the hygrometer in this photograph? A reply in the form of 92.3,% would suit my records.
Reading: 20,%
